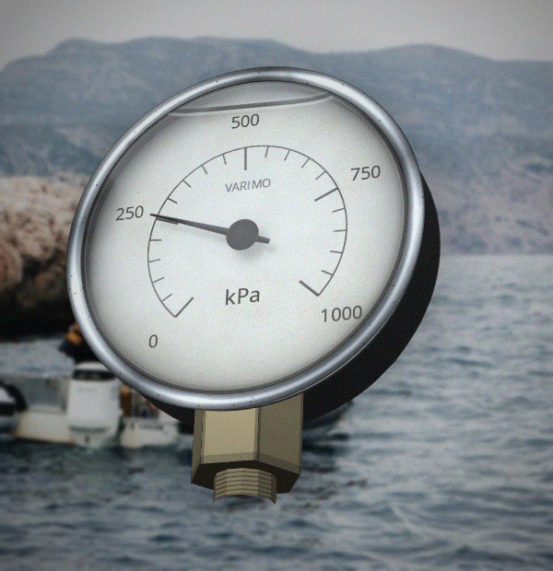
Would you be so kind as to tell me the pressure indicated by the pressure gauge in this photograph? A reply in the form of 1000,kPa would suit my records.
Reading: 250,kPa
